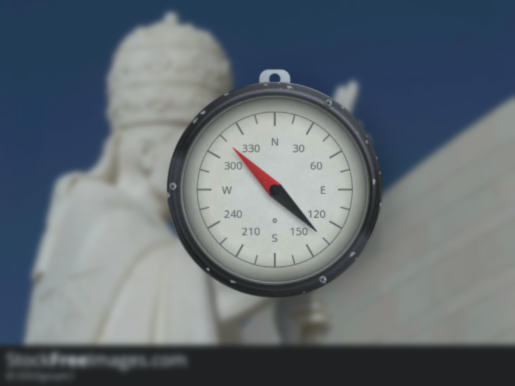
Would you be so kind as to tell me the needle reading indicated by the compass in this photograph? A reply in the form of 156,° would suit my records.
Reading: 315,°
